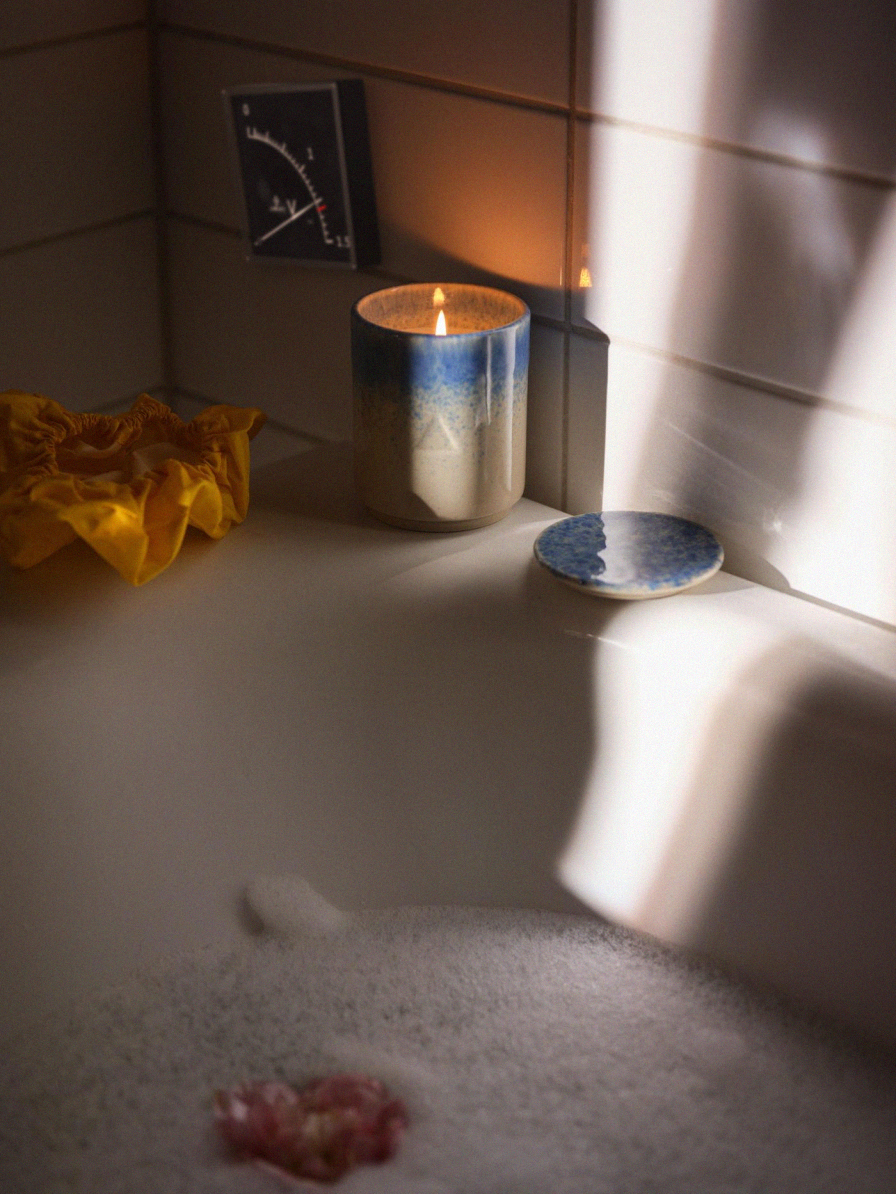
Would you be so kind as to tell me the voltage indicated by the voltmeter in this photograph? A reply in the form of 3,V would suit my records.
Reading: 1.25,V
